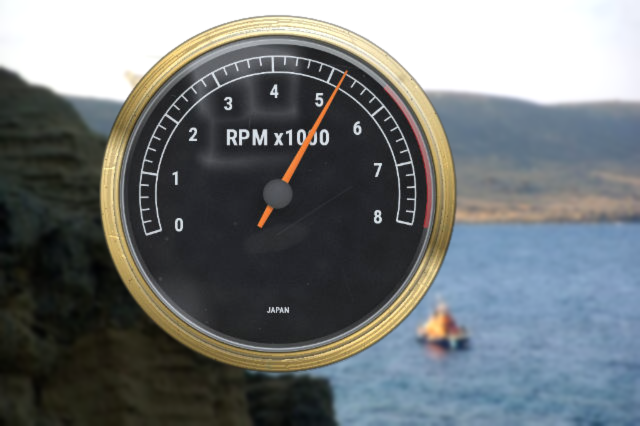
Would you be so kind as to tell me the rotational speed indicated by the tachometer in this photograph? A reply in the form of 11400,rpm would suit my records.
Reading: 5200,rpm
